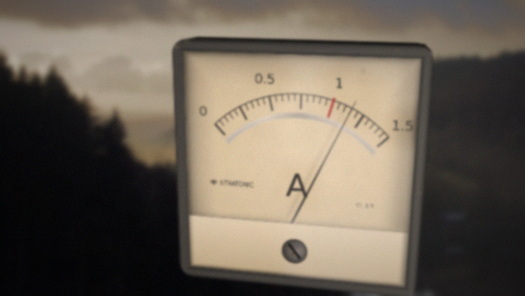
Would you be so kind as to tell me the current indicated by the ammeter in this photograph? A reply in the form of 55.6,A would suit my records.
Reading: 1.15,A
